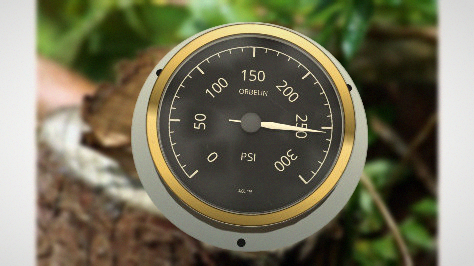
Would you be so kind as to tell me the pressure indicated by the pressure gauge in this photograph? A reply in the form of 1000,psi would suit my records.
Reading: 255,psi
